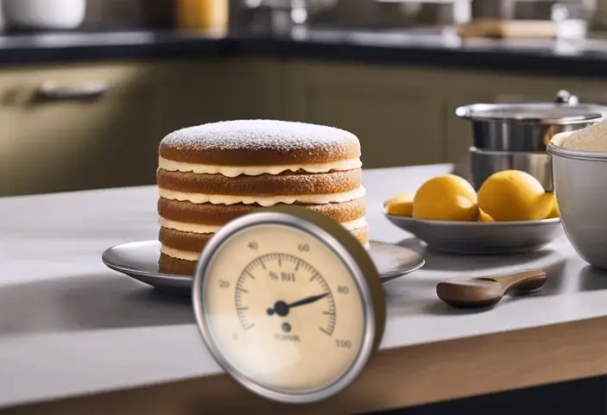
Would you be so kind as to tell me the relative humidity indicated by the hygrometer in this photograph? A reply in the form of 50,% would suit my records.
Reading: 80,%
